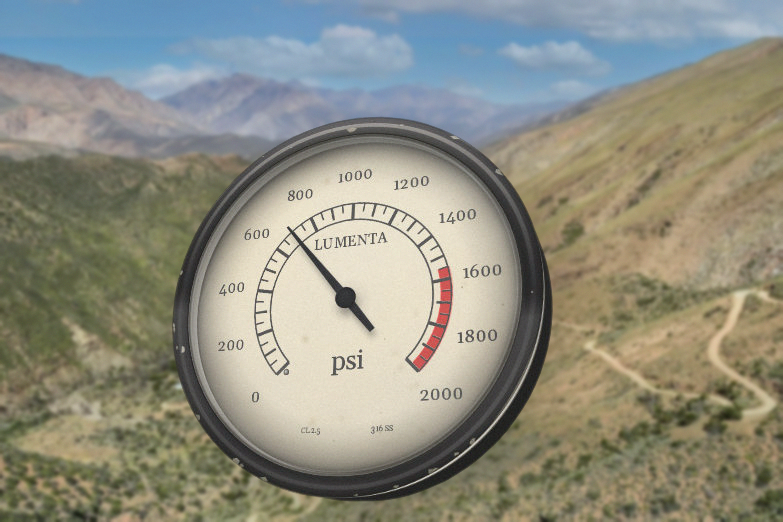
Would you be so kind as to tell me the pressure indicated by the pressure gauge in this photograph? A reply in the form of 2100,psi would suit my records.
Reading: 700,psi
